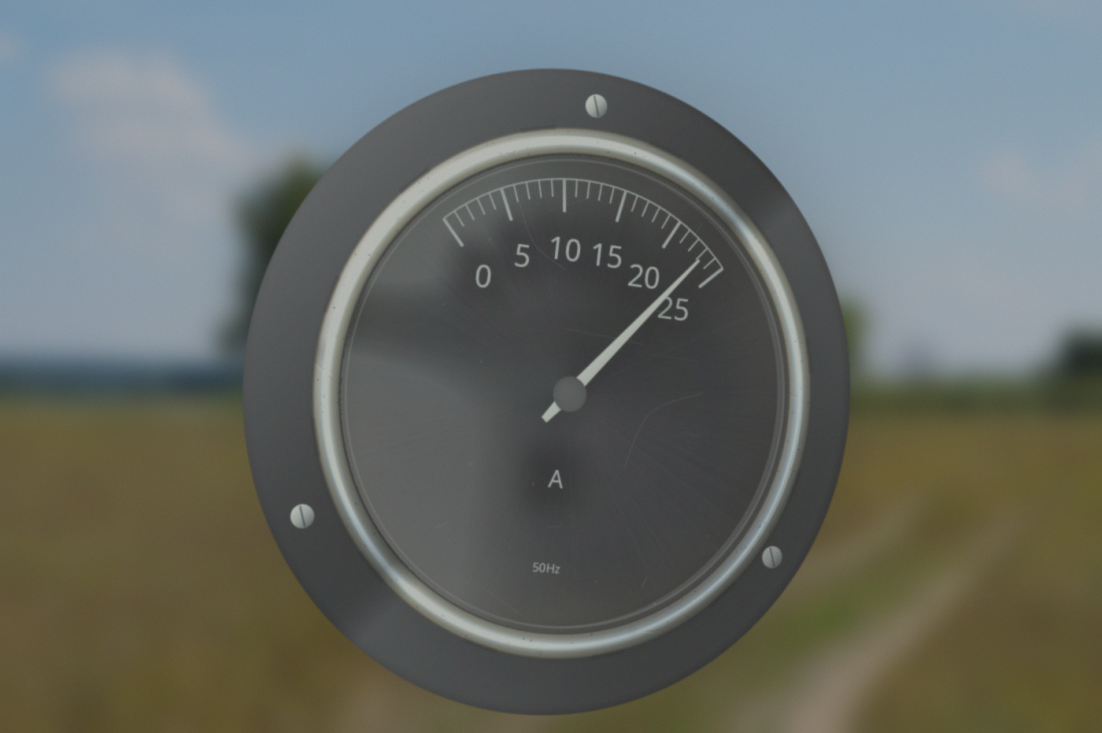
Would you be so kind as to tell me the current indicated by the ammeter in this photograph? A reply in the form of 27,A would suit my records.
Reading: 23,A
